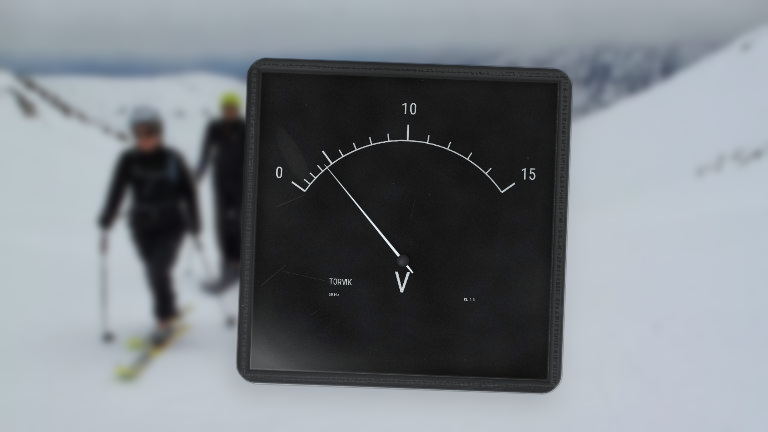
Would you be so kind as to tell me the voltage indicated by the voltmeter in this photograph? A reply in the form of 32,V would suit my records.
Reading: 4.5,V
